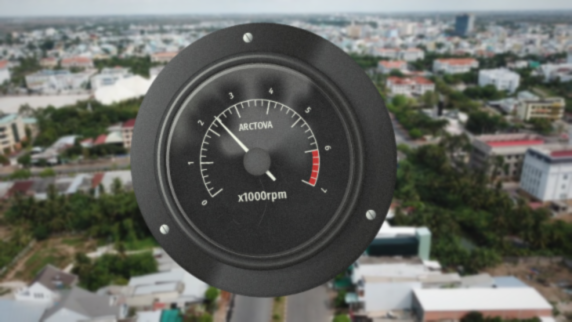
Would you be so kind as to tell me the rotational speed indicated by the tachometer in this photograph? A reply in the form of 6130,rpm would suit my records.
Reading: 2400,rpm
